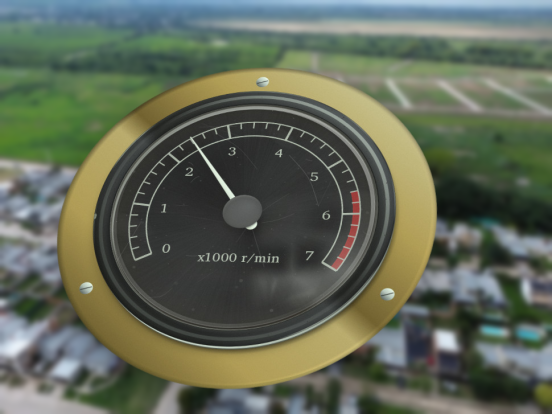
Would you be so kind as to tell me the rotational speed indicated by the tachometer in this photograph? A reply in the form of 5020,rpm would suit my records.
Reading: 2400,rpm
